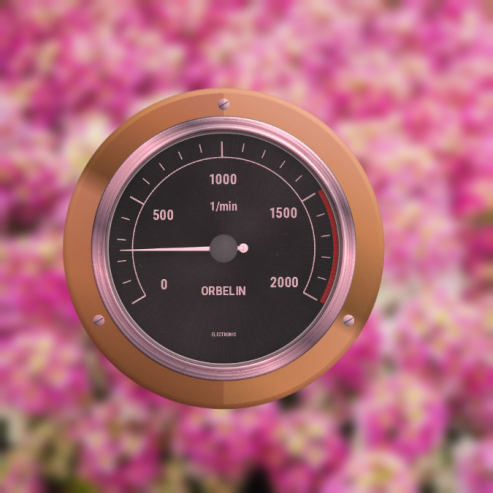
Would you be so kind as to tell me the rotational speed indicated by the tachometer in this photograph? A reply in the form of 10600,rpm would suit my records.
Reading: 250,rpm
